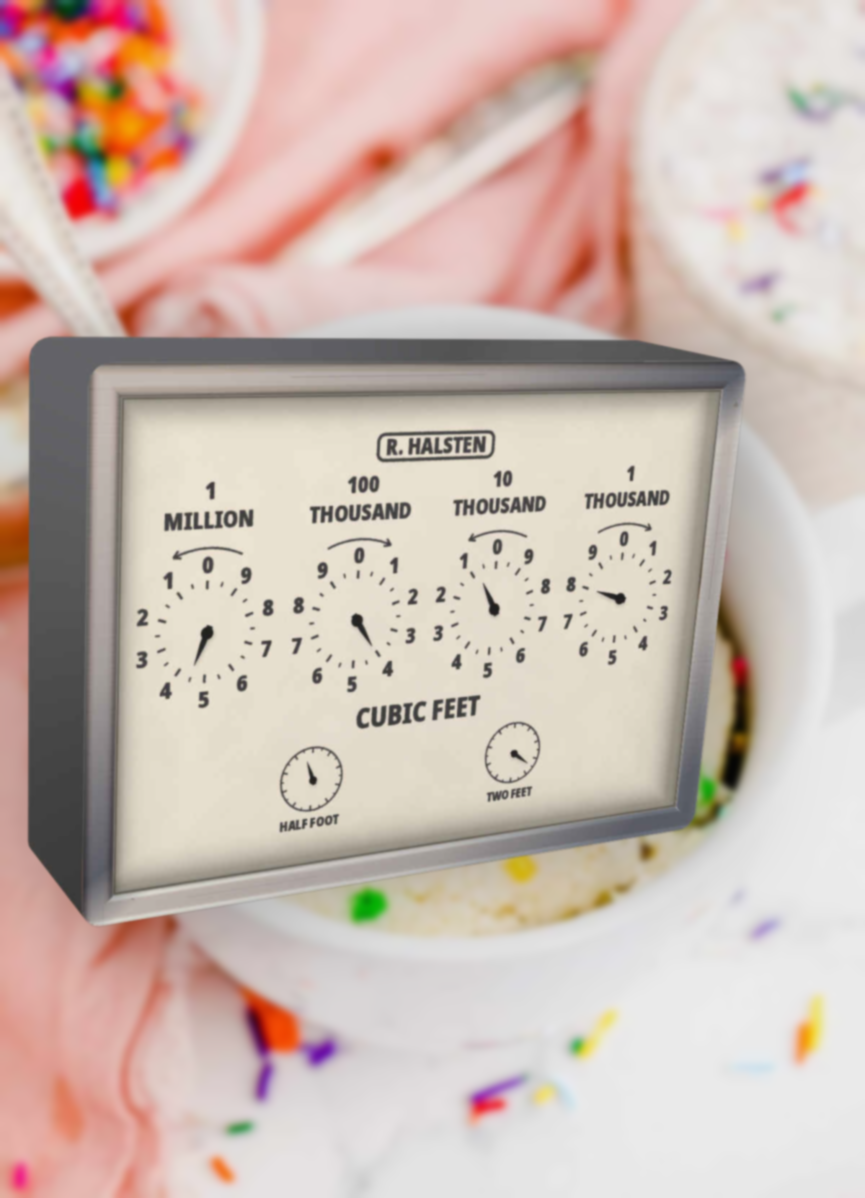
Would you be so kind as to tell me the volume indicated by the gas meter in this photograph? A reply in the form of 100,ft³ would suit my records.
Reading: 440800,ft³
